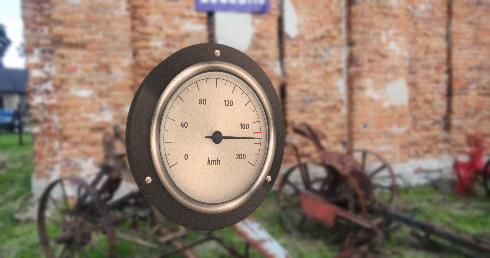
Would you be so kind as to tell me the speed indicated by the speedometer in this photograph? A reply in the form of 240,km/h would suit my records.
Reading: 175,km/h
